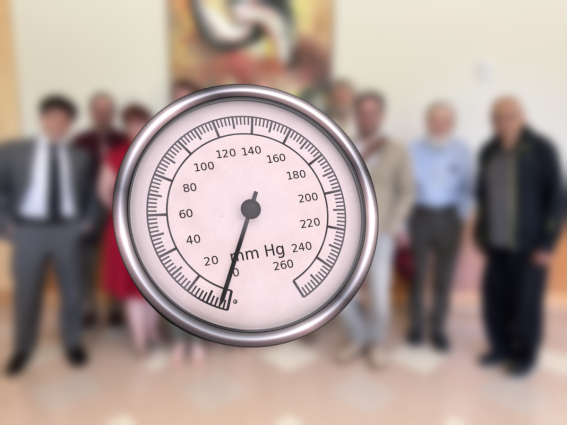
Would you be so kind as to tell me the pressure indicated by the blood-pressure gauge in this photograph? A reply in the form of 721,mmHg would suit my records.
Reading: 4,mmHg
